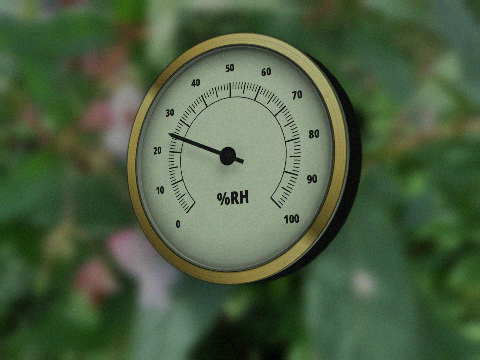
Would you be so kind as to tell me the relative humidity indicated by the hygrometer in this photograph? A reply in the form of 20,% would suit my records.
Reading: 25,%
